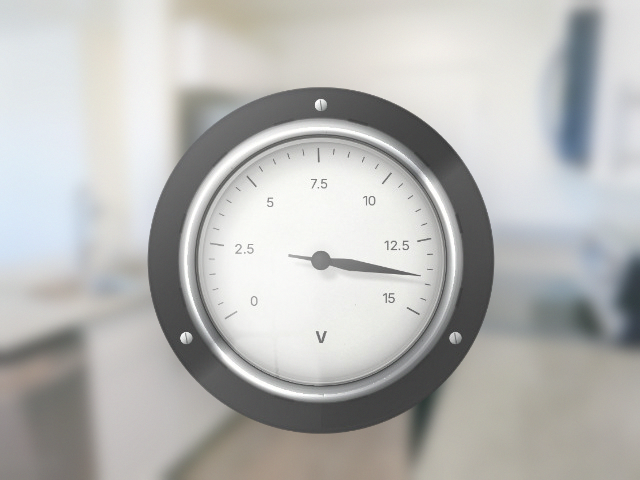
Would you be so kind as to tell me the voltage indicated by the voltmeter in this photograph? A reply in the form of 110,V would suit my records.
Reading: 13.75,V
